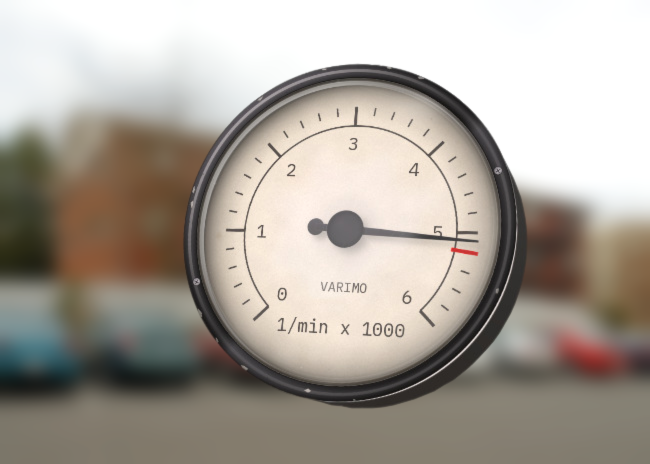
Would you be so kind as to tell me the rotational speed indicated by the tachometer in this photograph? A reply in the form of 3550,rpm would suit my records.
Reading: 5100,rpm
